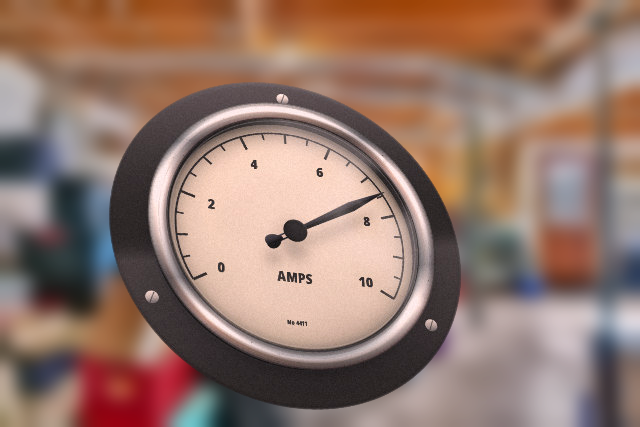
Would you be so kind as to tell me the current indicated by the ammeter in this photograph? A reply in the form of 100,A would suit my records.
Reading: 7.5,A
